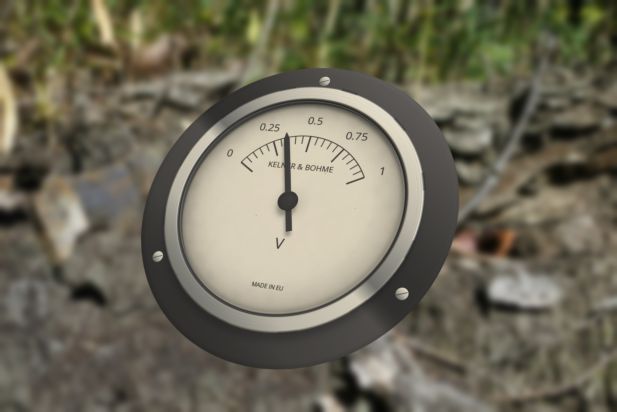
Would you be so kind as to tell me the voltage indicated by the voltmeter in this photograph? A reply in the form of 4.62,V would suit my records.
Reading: 0.35,V
